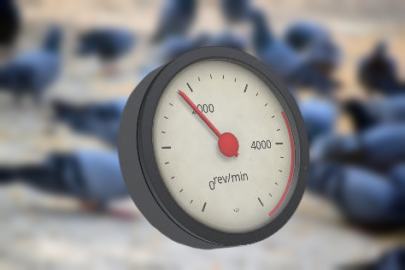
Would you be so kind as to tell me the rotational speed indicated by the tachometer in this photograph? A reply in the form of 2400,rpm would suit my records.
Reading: 1800,rpm
